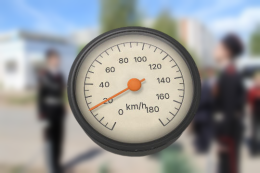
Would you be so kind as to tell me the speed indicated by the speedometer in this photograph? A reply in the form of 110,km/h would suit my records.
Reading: 20,km/h
